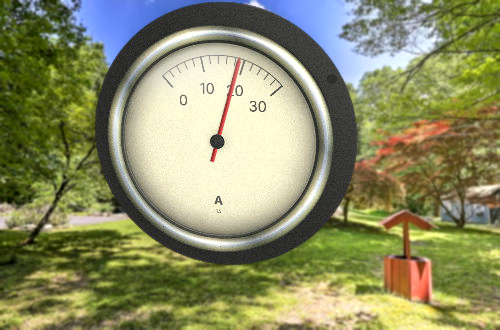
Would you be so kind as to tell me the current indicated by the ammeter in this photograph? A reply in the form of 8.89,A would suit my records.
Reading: 19,A
